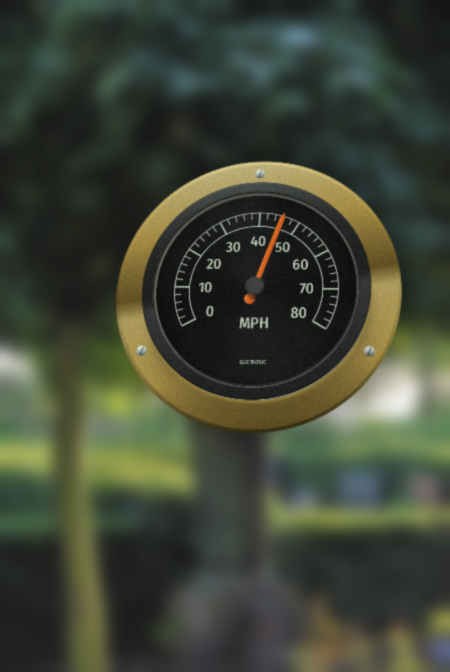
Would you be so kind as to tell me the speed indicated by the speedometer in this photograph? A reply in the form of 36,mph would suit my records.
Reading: 46,mph
